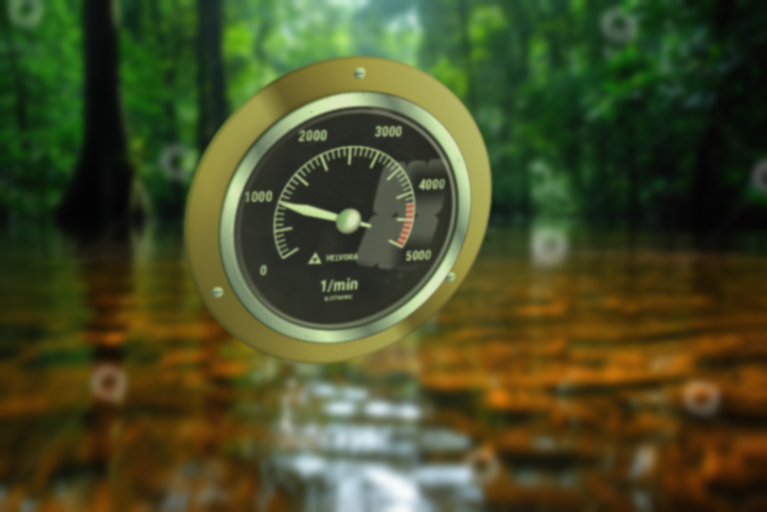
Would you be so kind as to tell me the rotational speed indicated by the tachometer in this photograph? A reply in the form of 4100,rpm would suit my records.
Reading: 1000,rpm
